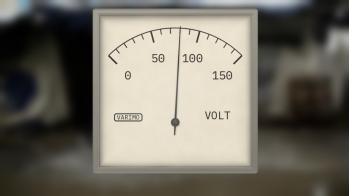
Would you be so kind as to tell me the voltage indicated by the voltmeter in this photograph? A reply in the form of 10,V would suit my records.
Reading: 80,V
